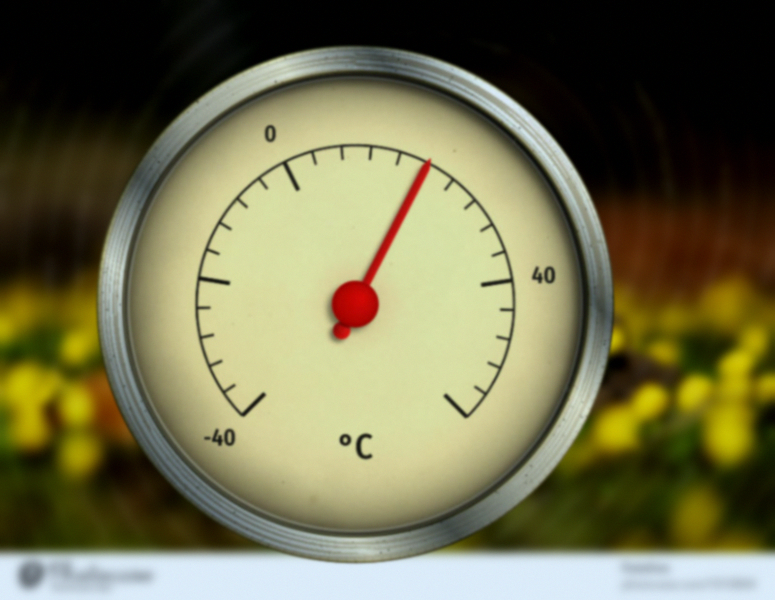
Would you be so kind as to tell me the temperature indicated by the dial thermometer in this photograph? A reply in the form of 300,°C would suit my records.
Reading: 20,°C
